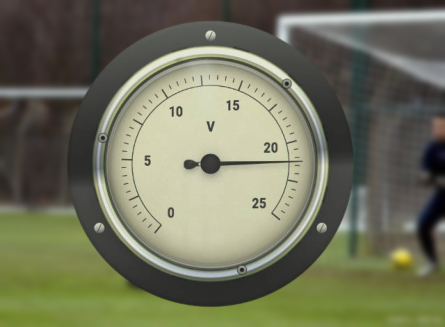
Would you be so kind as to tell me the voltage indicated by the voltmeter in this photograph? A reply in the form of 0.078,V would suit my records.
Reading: 21.25,V
